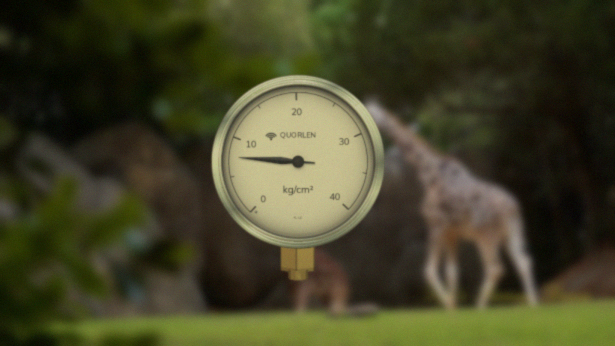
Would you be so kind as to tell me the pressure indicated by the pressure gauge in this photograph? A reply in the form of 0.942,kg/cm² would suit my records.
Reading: 7.5,kg/cm²
